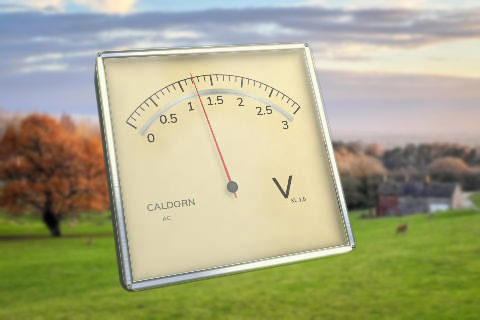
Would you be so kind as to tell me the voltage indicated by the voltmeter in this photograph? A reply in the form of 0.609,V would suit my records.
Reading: 1.2,V
